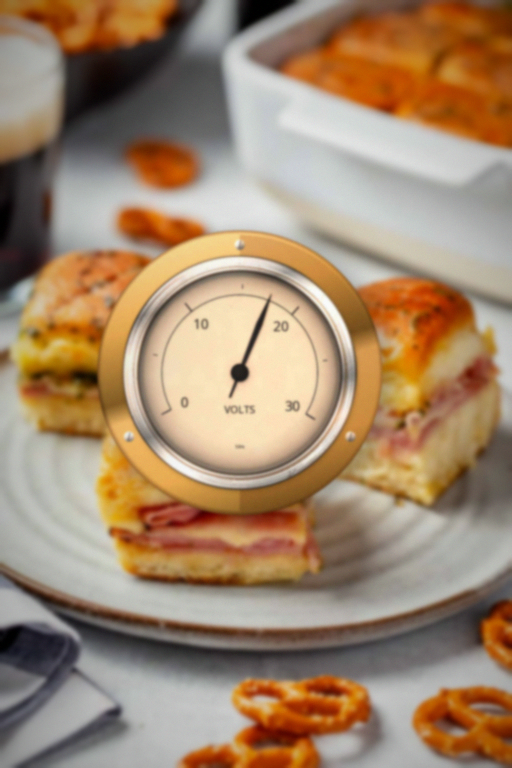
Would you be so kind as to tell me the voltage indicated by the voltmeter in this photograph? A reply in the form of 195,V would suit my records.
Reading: 17.5,V
